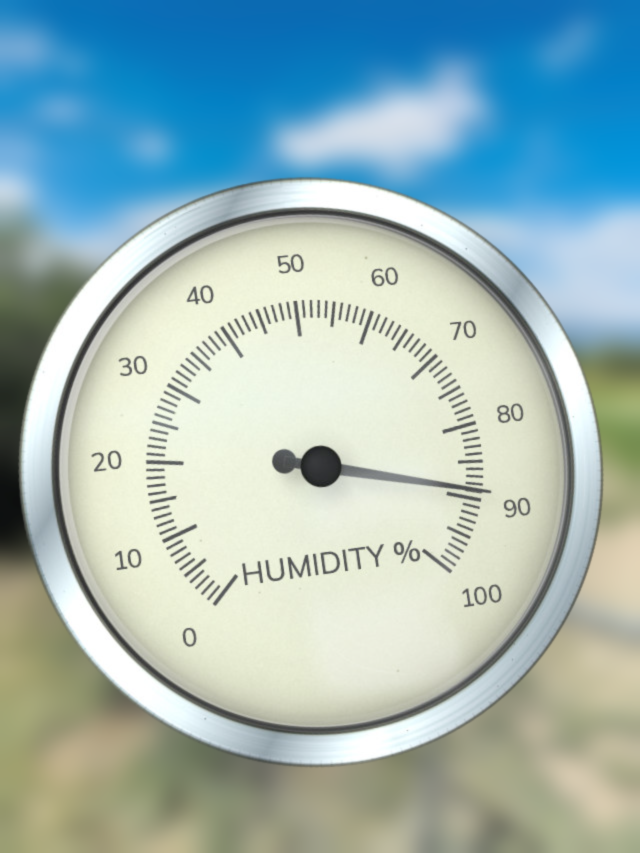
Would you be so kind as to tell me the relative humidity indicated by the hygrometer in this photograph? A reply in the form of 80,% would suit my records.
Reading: 89,%
